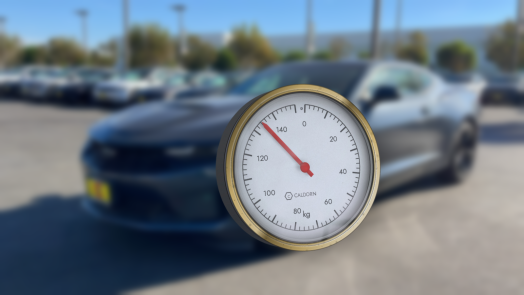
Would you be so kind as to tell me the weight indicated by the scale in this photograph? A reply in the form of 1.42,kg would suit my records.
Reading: 134,kg
